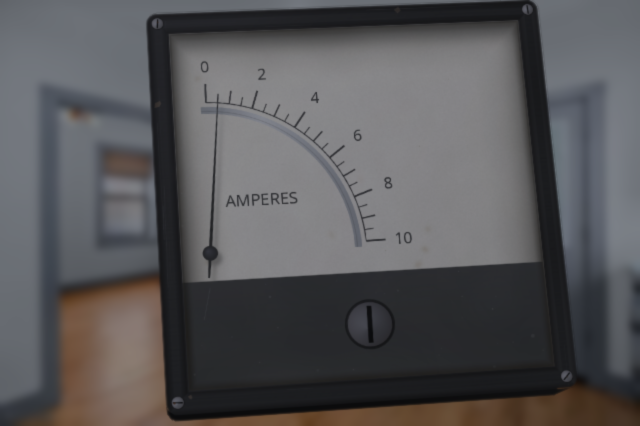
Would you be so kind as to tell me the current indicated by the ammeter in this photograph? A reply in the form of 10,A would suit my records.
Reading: 0.5,A
